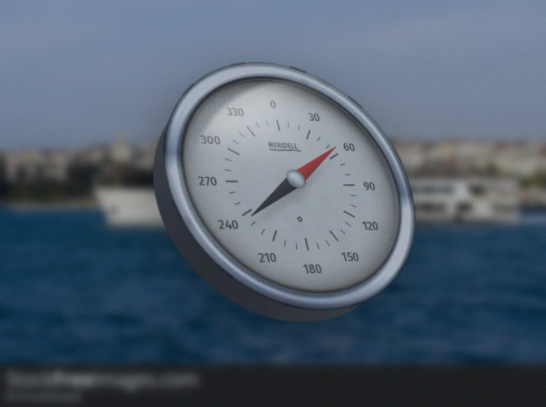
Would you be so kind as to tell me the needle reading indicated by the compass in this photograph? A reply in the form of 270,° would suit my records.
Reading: 55,°
